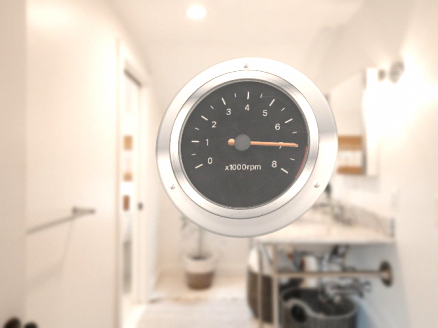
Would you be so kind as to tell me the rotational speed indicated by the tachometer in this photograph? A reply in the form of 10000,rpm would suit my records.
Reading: 7000,rpm
